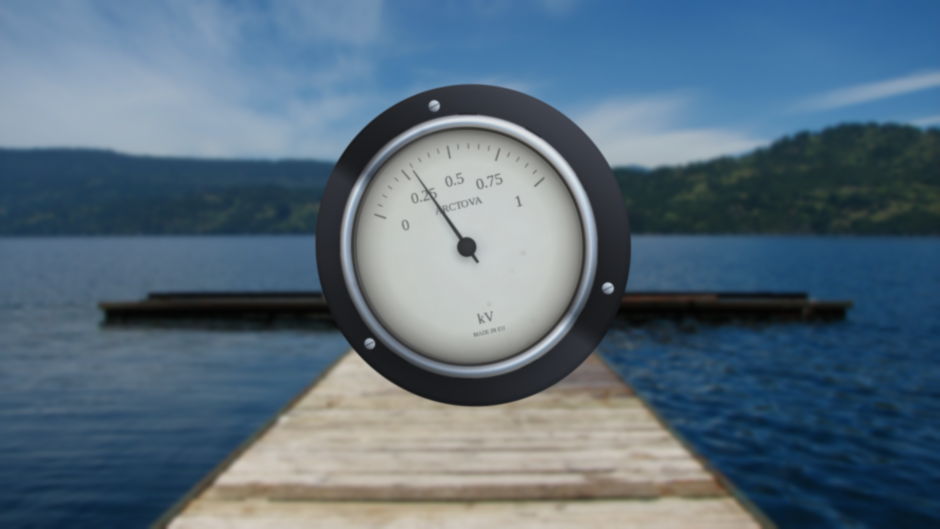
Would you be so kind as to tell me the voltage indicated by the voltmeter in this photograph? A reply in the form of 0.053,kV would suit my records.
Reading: 0.3,kV
